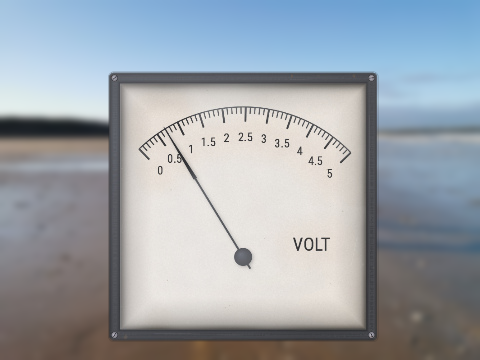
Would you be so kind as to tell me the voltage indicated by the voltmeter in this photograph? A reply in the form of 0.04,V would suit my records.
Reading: 0.7,V
